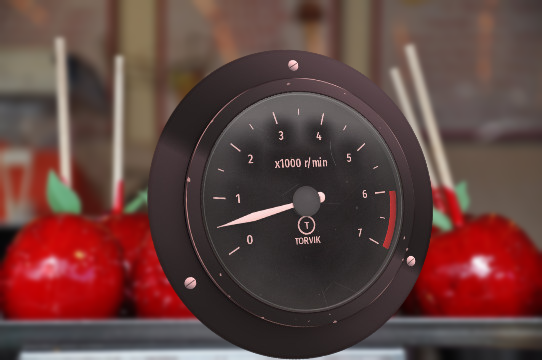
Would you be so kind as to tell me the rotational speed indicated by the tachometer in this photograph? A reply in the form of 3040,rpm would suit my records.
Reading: 500,rpm
